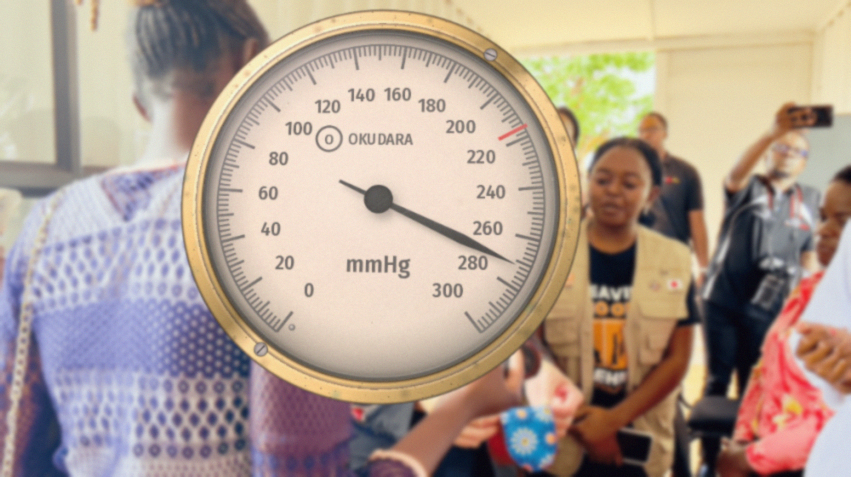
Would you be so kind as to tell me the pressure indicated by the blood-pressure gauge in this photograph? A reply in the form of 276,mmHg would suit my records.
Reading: 272,mmHg
